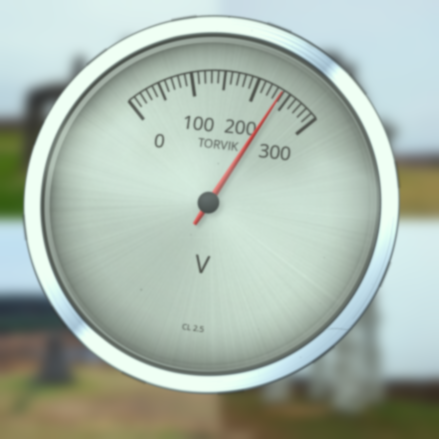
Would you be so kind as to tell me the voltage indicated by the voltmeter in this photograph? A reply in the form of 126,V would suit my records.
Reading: 240,V
